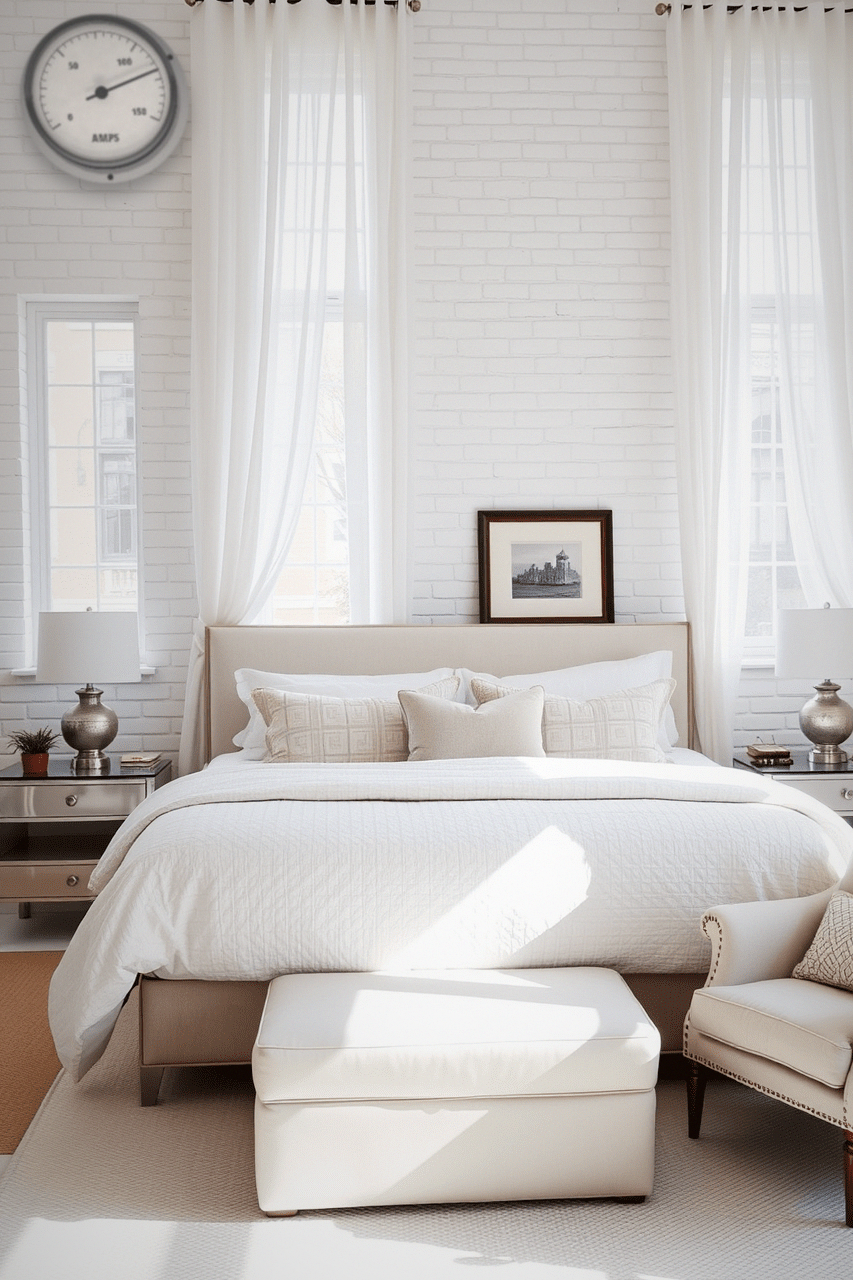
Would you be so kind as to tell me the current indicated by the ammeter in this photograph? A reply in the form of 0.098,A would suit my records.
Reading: 120,A
